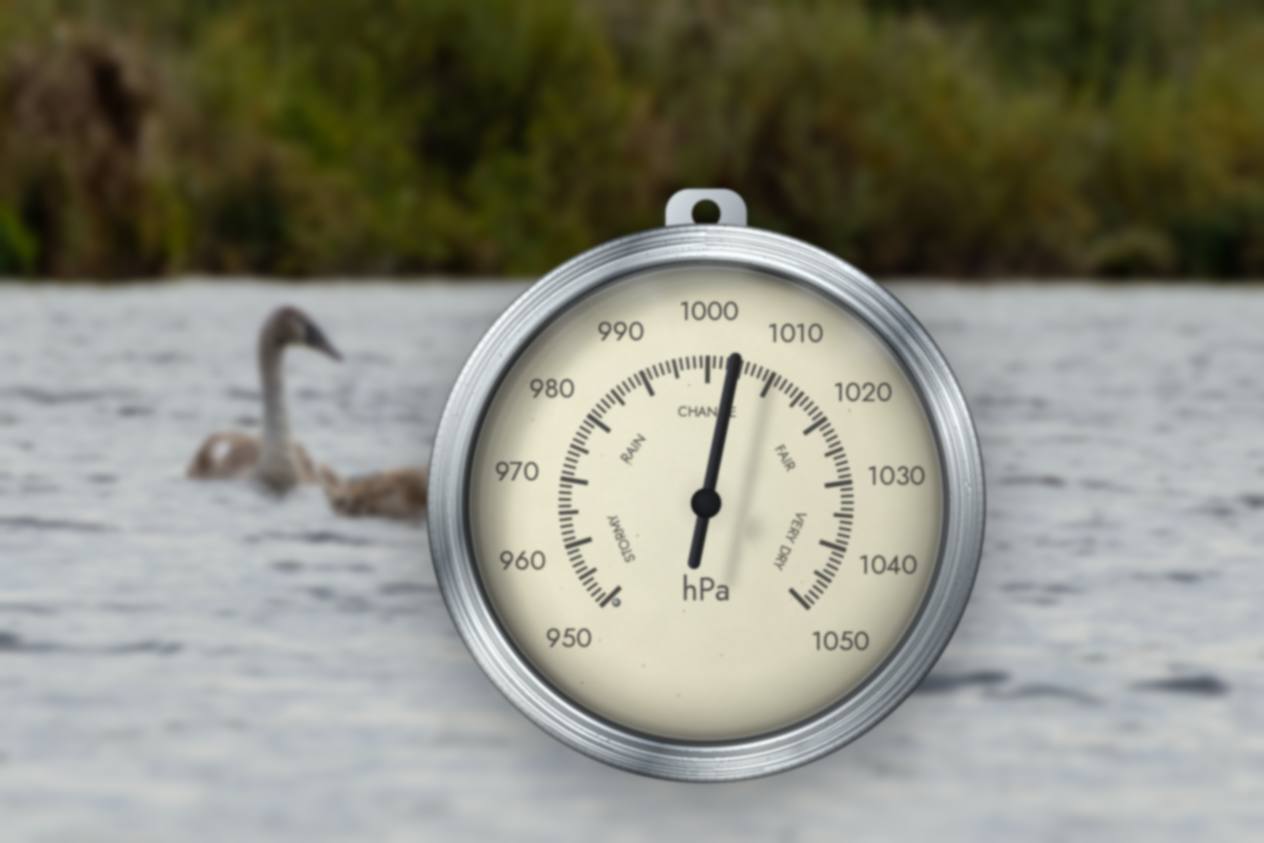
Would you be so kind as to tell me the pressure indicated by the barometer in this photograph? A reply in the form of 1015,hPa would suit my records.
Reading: 1004,hPa
